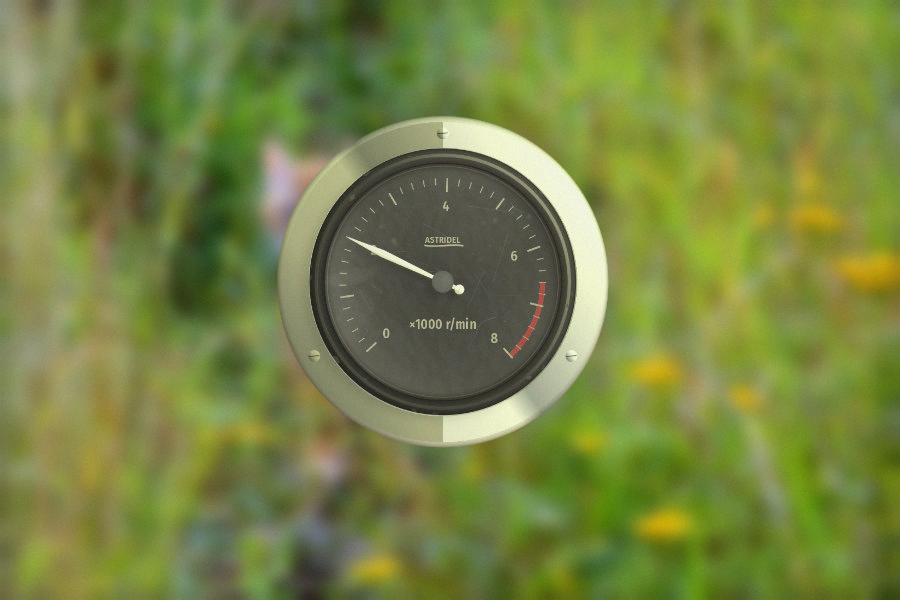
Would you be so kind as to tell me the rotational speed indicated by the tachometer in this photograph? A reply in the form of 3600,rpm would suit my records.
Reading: 2000,rpm
